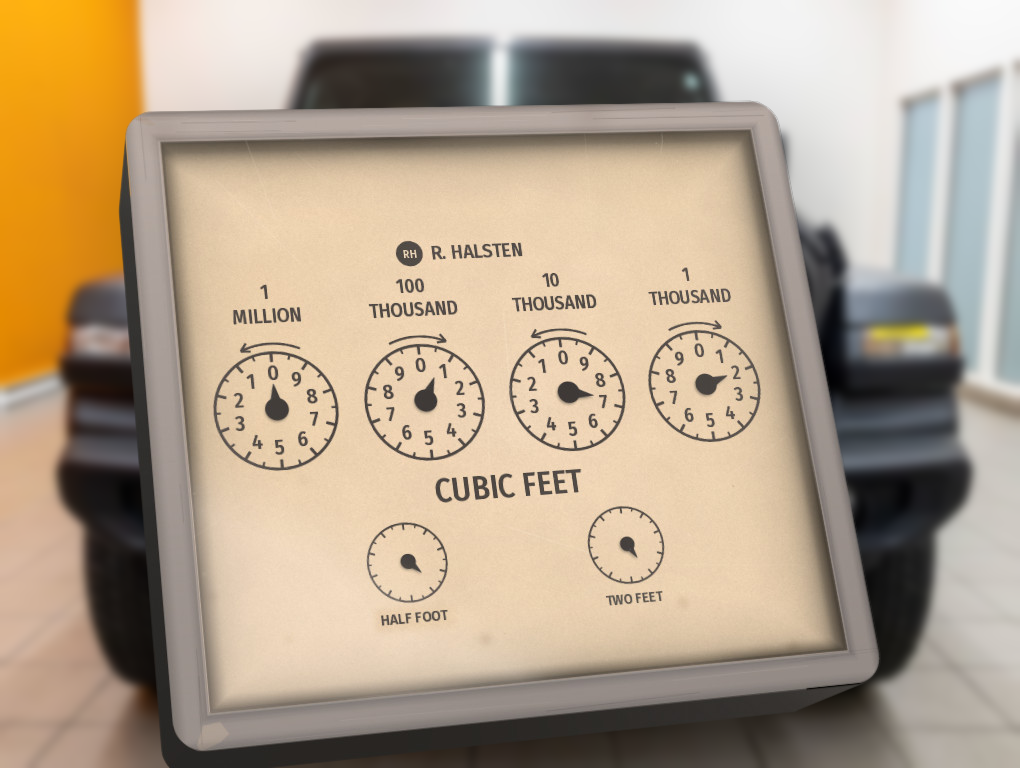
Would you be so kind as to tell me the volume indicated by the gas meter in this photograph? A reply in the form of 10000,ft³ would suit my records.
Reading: 7200,ft³
